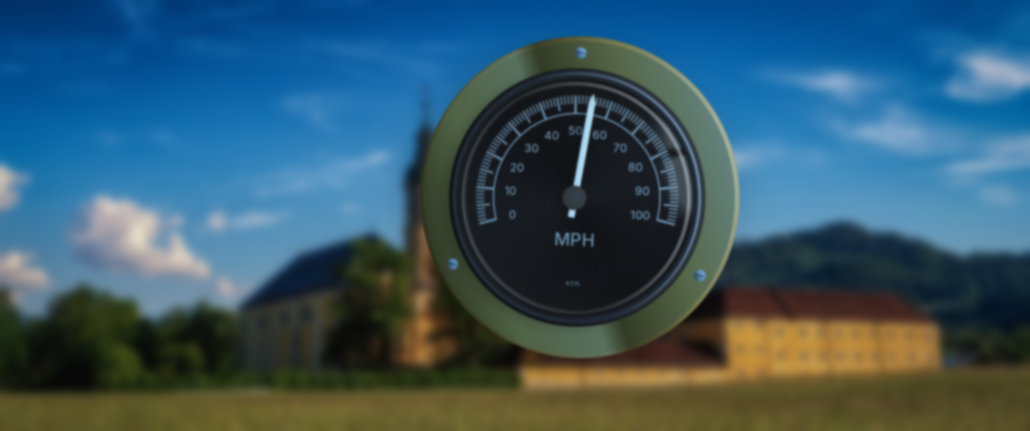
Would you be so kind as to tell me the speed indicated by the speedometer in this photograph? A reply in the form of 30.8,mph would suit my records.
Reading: 55,mph
